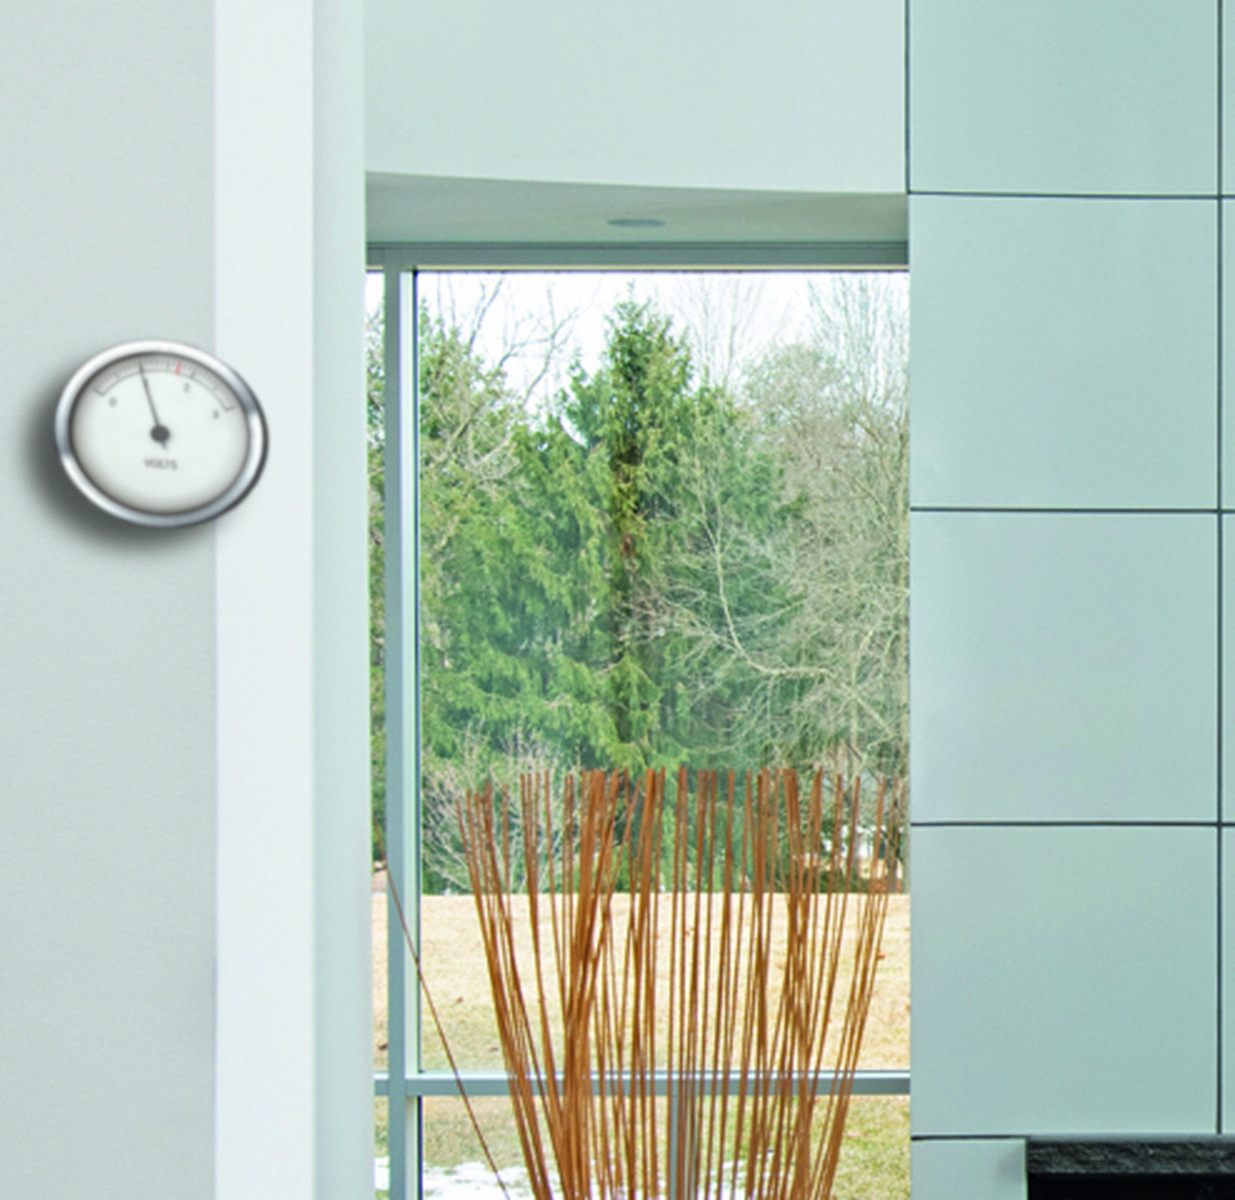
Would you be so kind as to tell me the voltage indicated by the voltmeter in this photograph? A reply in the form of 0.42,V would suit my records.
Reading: 1,V
